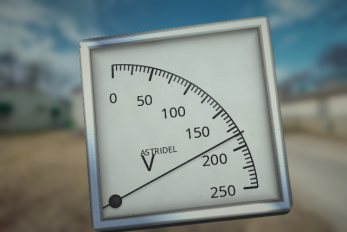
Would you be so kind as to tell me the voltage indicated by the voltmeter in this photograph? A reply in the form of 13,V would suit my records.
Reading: 185,V
